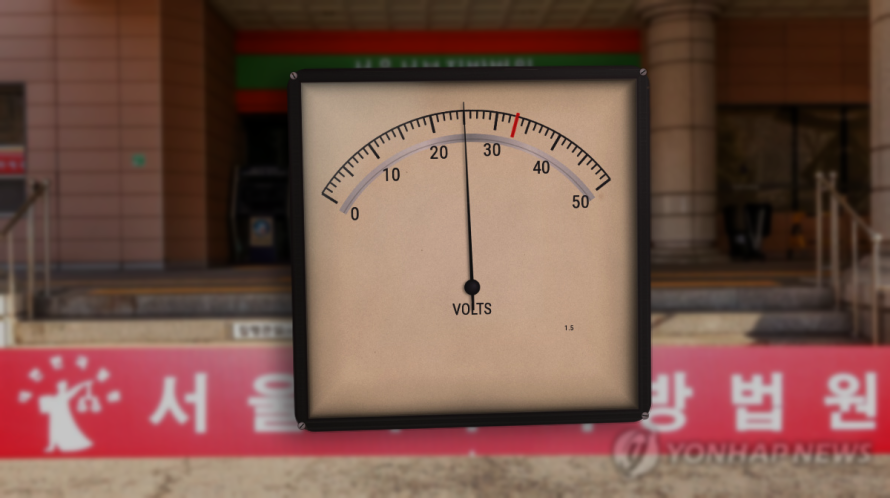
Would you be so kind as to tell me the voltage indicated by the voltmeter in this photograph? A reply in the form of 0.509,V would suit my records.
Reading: 25,V
